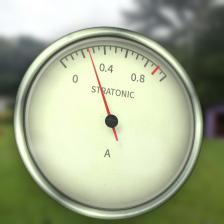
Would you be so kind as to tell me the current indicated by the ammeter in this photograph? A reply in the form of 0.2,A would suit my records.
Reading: 0.25,A
